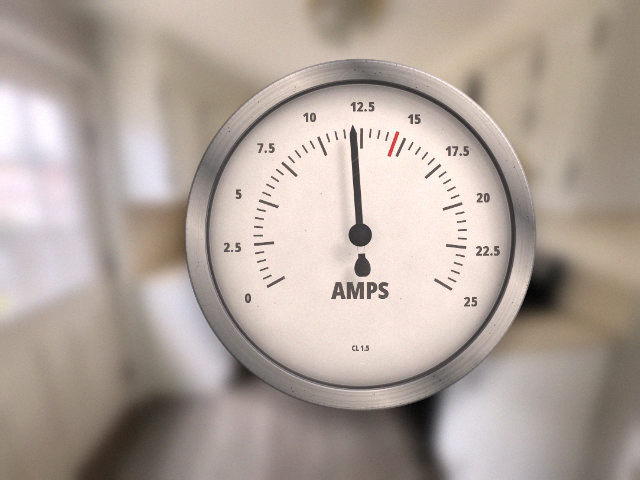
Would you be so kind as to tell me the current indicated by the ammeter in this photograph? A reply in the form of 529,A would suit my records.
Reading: 12,A
